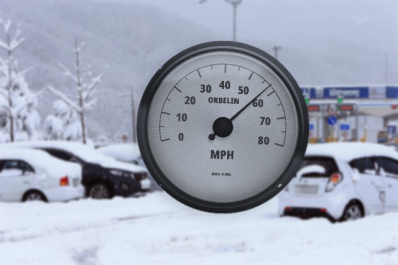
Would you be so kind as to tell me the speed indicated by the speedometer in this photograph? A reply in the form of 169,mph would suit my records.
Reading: 57.5,mph
